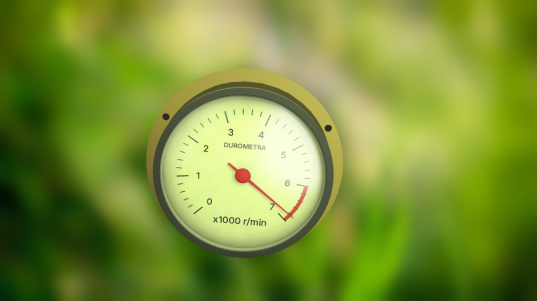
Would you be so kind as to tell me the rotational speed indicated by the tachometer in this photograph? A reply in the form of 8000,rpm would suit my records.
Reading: 6800,rpm
